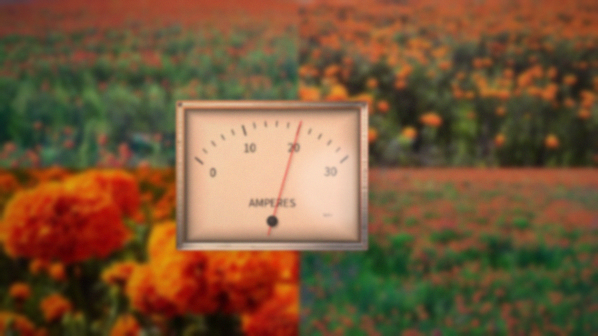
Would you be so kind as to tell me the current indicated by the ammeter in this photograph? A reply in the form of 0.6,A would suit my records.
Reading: 20,A
